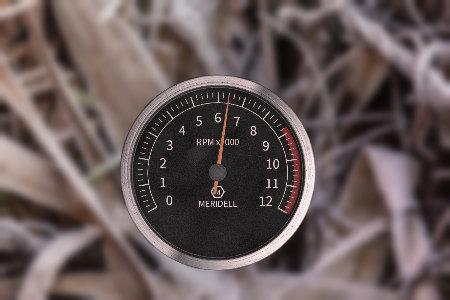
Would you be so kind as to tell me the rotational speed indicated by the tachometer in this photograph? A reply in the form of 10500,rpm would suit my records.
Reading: 6400,rpm
